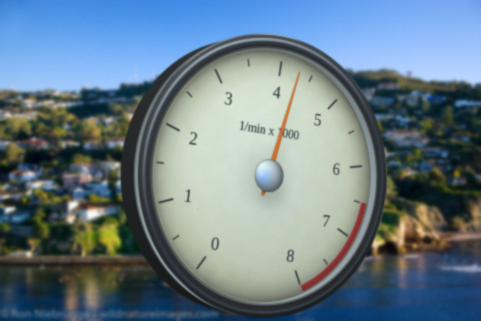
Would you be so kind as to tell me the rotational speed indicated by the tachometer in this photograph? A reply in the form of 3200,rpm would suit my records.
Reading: 4250,rpm
